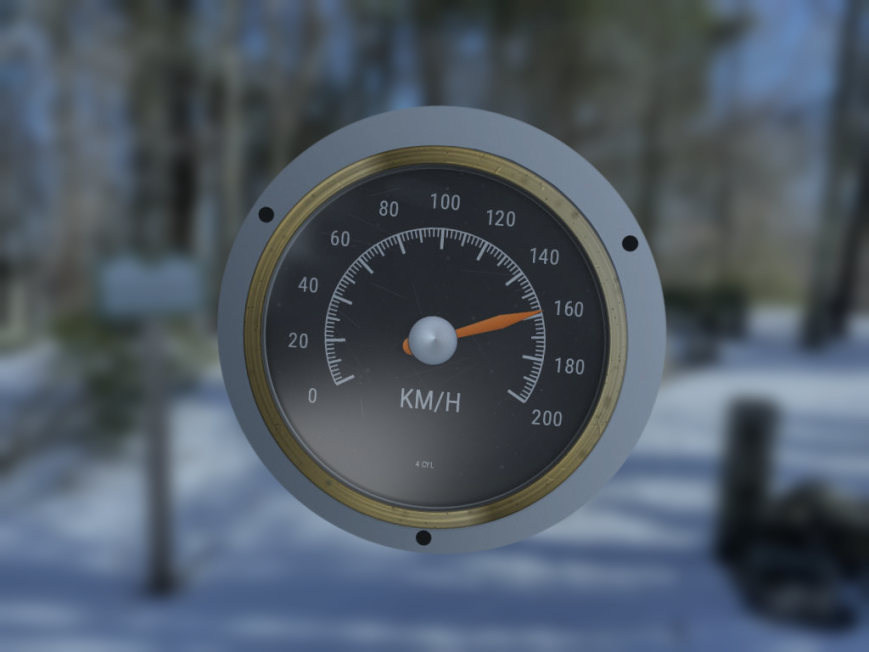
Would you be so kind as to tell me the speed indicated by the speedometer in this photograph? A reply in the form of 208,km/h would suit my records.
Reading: 158,km/h
